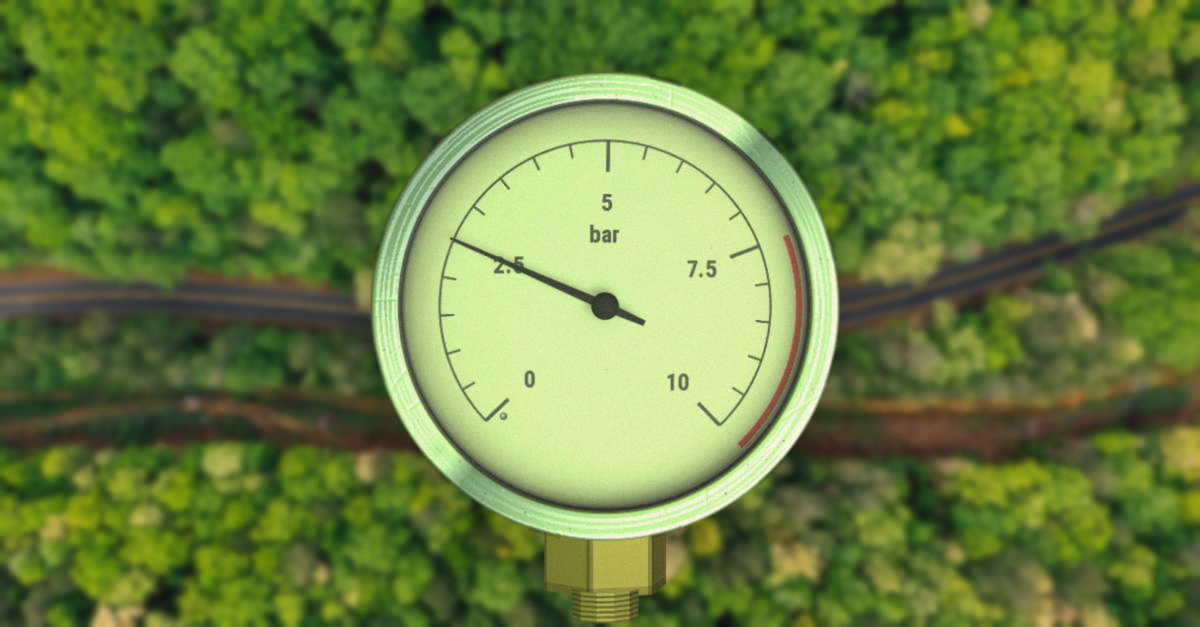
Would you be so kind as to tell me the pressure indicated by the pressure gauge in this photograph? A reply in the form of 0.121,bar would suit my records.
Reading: 2.5,bar
